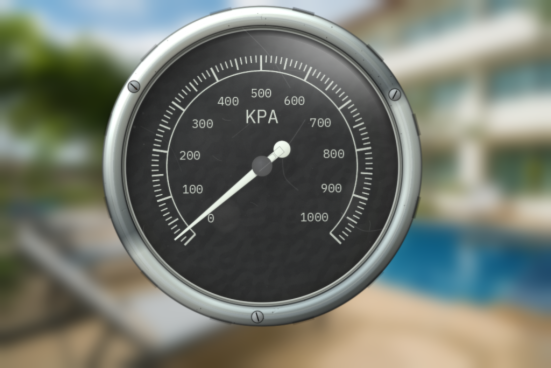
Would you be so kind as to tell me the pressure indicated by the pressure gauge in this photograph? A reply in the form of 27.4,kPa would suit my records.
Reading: 20,kPa
